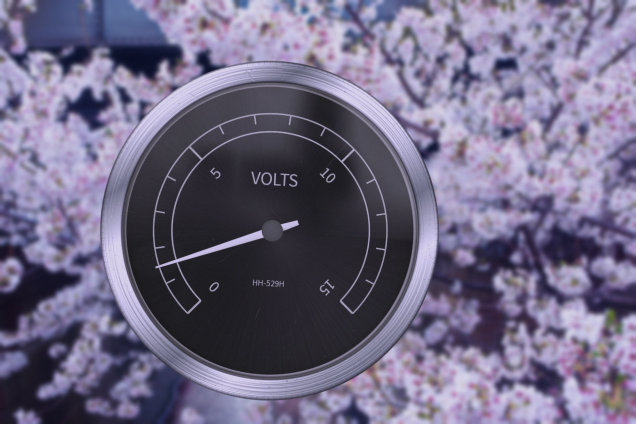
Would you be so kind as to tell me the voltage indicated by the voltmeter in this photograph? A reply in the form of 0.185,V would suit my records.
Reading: 1.5,V
